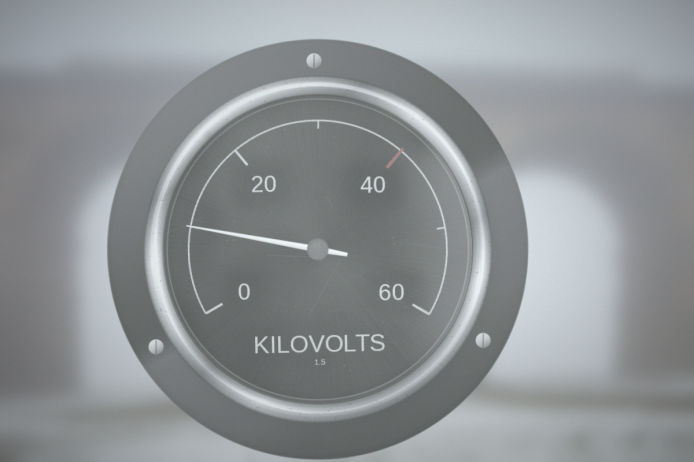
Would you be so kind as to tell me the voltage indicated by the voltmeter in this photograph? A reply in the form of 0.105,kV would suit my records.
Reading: 10,kV
